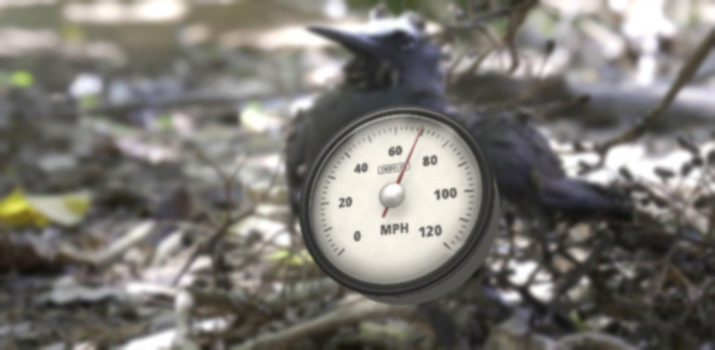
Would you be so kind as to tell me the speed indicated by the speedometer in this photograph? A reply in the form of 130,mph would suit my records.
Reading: 70,mph
